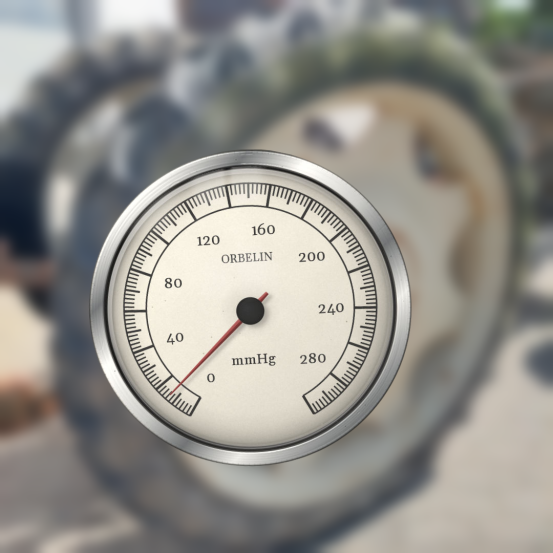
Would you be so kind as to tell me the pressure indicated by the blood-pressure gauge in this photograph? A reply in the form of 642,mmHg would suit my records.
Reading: 14,mmHg
